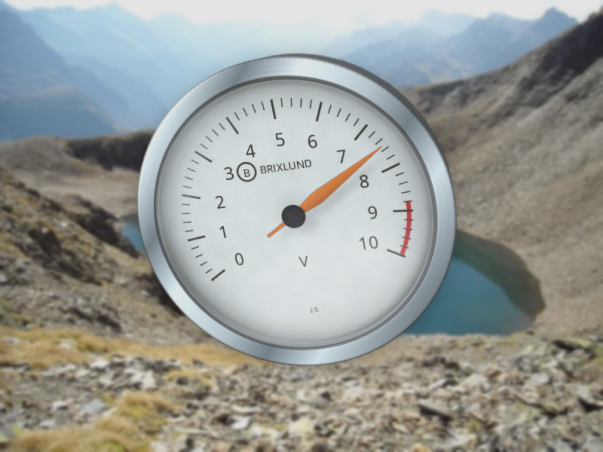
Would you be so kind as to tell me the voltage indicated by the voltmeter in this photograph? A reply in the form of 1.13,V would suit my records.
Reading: 7.5,V
